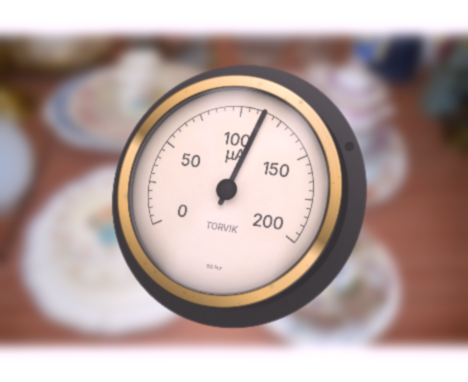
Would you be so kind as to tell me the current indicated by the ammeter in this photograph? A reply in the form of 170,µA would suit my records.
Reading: 115,µA
